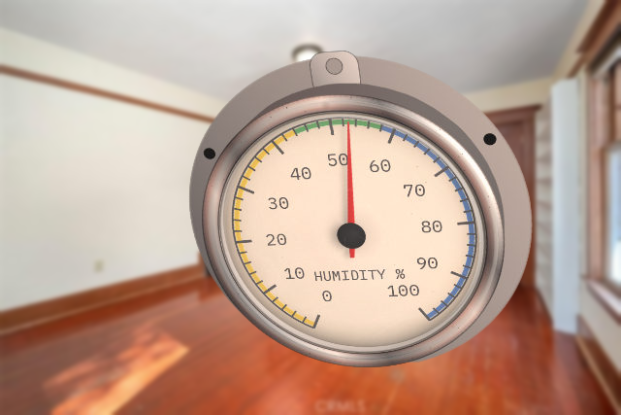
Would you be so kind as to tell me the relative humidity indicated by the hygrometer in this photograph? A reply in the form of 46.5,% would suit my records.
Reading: 53,%
